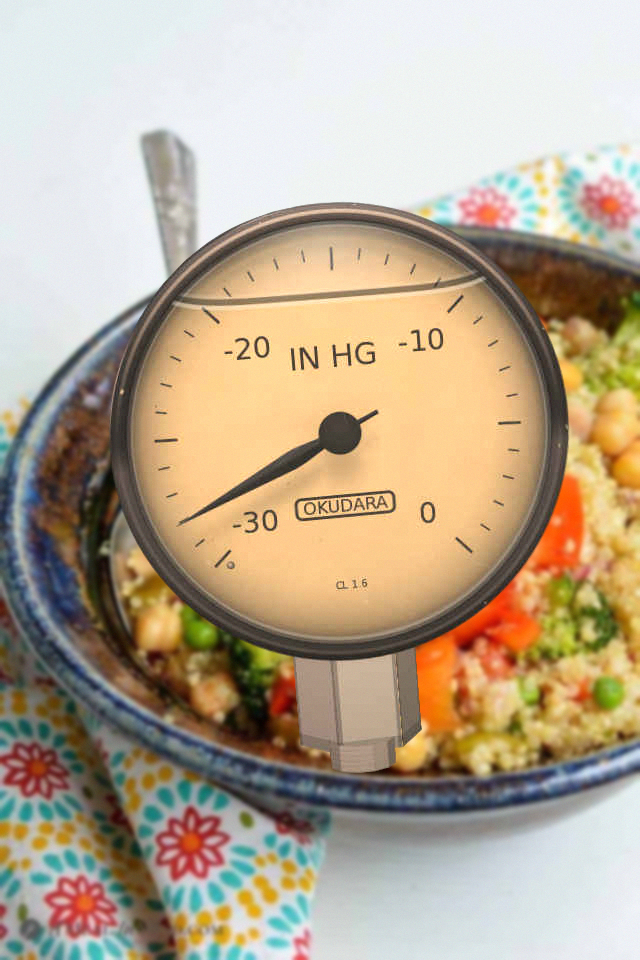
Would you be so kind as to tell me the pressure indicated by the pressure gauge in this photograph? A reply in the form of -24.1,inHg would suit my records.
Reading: -28,inHg
